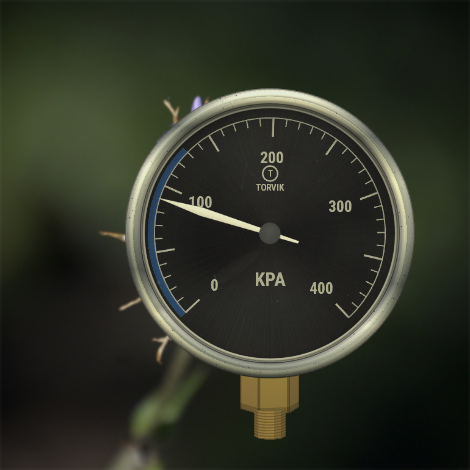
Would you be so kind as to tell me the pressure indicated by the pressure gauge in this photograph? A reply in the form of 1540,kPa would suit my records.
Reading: 90,kPa
